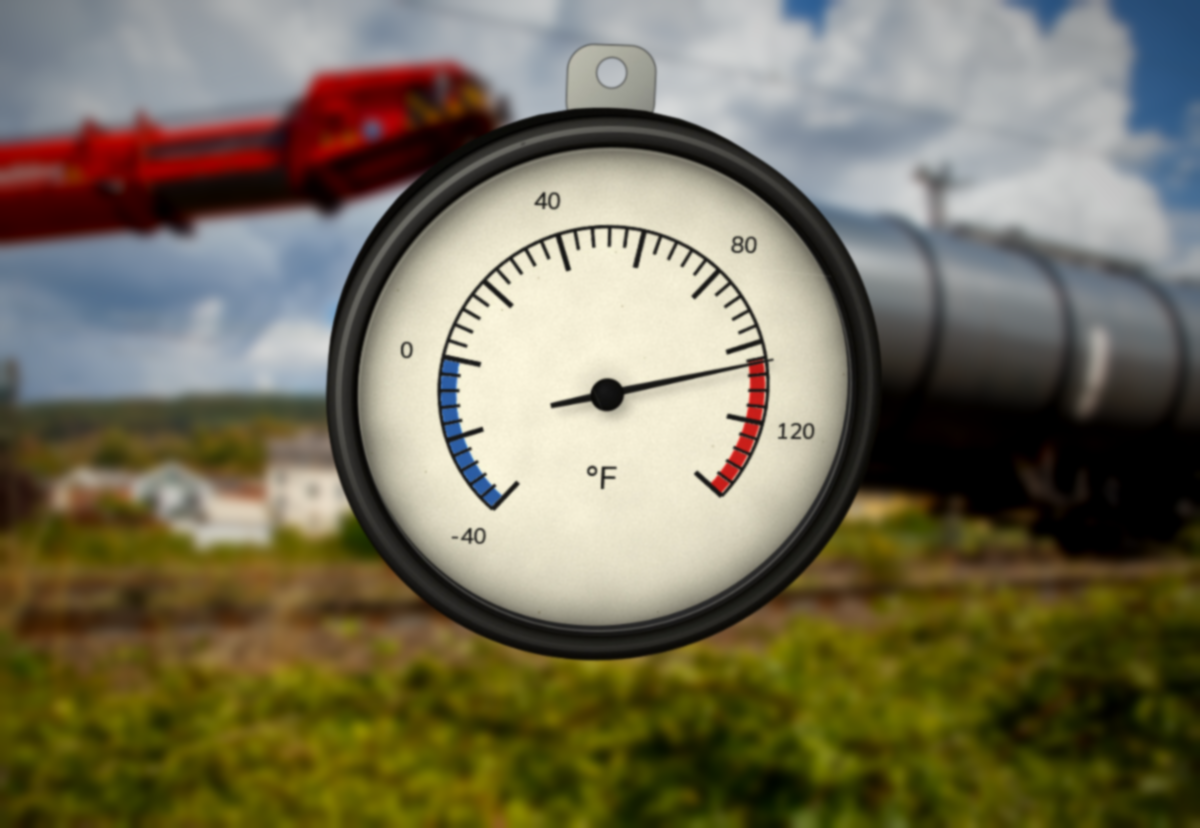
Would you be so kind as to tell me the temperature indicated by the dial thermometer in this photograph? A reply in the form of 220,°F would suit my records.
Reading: 104,°F
